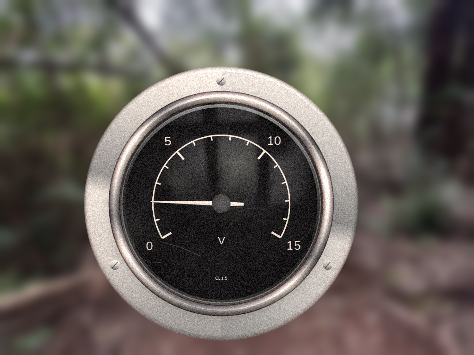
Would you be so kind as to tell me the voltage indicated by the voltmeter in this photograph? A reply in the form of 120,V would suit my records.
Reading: 2,V
